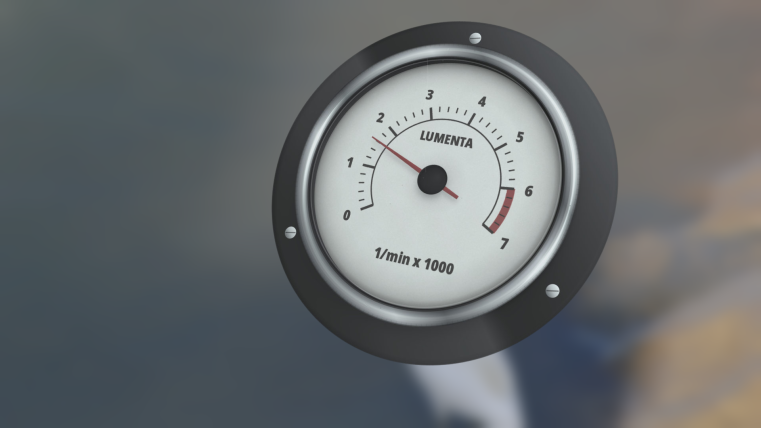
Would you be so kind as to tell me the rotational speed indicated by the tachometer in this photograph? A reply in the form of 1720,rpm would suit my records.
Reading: 1600,rpm
